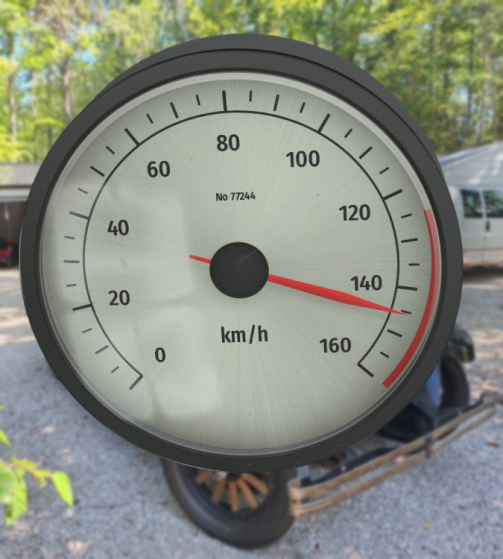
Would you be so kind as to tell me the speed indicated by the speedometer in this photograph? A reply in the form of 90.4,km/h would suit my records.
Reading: 145,km/h
